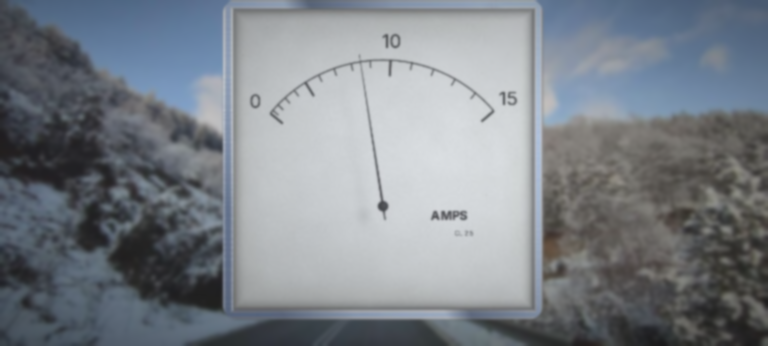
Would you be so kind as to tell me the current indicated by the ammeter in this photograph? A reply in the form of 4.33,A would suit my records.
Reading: 8.5,A
